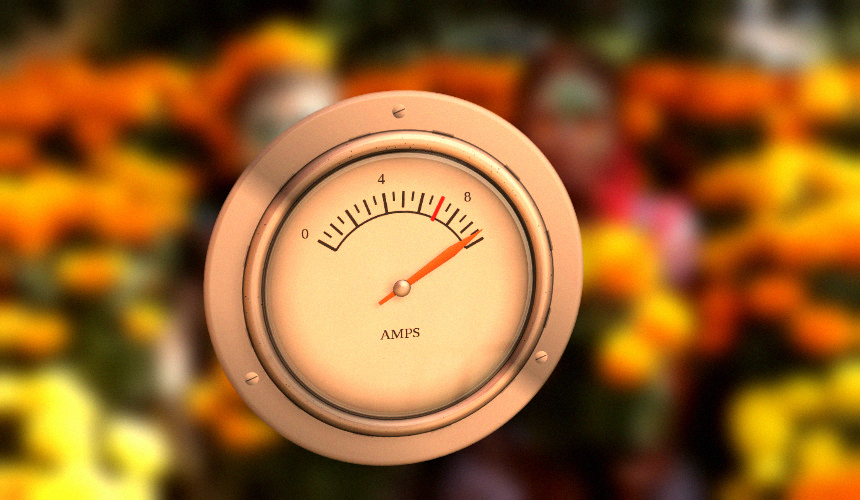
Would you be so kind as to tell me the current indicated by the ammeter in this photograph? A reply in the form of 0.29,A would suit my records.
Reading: 9.5,A
